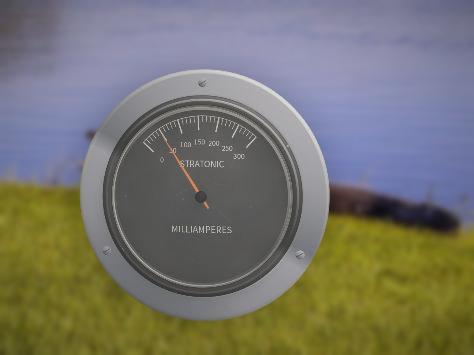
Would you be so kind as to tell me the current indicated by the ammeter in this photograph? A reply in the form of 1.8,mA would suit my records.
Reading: 50,mA
